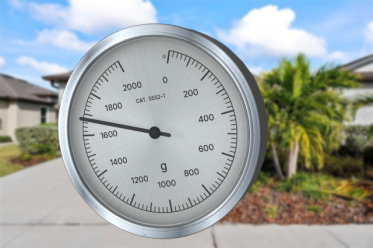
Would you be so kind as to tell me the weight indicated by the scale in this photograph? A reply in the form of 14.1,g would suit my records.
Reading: 1680,g
